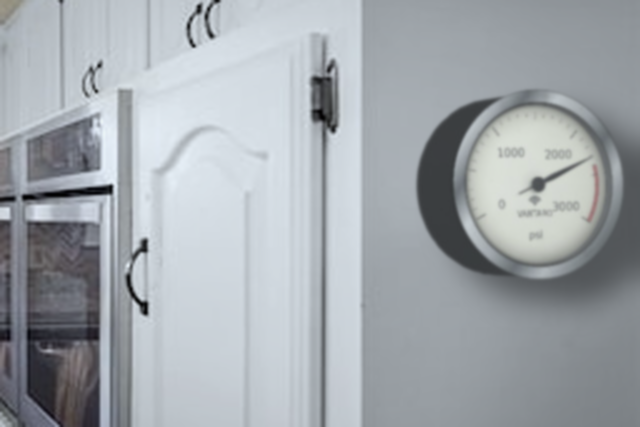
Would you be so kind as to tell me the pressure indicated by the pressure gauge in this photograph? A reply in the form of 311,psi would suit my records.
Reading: 2300,psi
